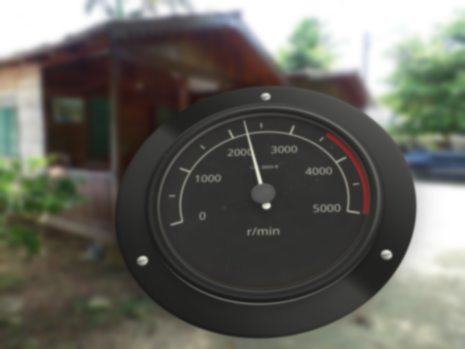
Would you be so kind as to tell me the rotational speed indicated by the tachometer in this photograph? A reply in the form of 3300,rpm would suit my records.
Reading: 2250,rpm
